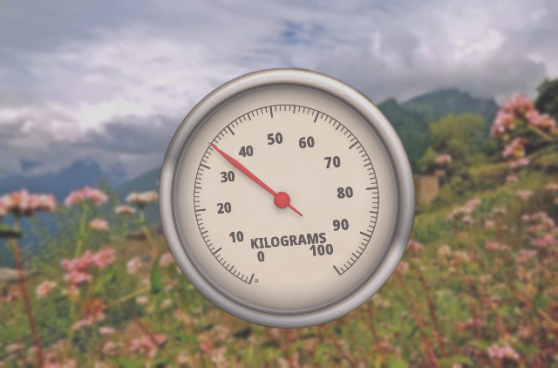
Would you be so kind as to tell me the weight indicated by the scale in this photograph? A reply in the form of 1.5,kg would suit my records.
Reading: 35,kg
